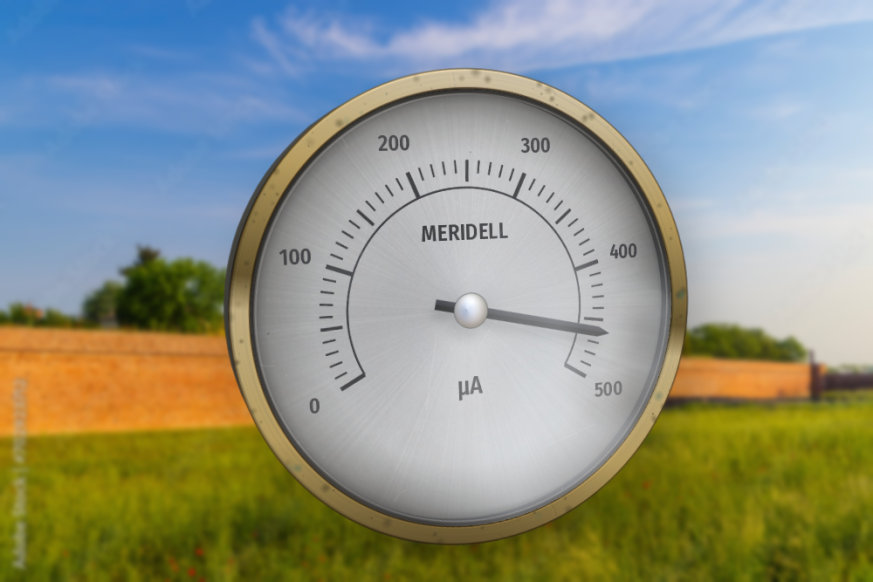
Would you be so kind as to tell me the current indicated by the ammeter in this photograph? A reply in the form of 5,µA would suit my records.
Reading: 460,µA
